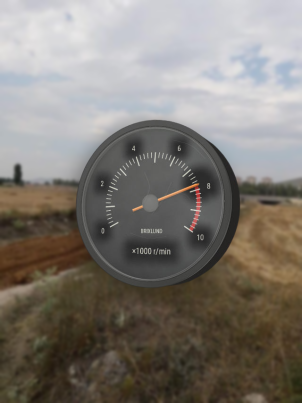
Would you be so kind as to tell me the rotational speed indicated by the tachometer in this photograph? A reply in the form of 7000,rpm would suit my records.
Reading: 7800,rpm
